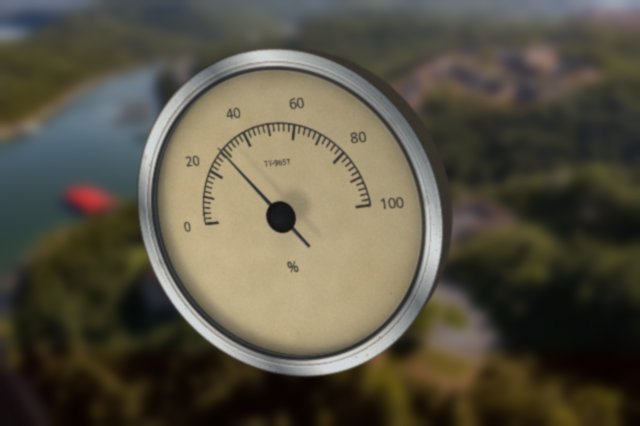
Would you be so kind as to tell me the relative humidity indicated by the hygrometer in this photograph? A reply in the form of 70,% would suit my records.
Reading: 30,%
